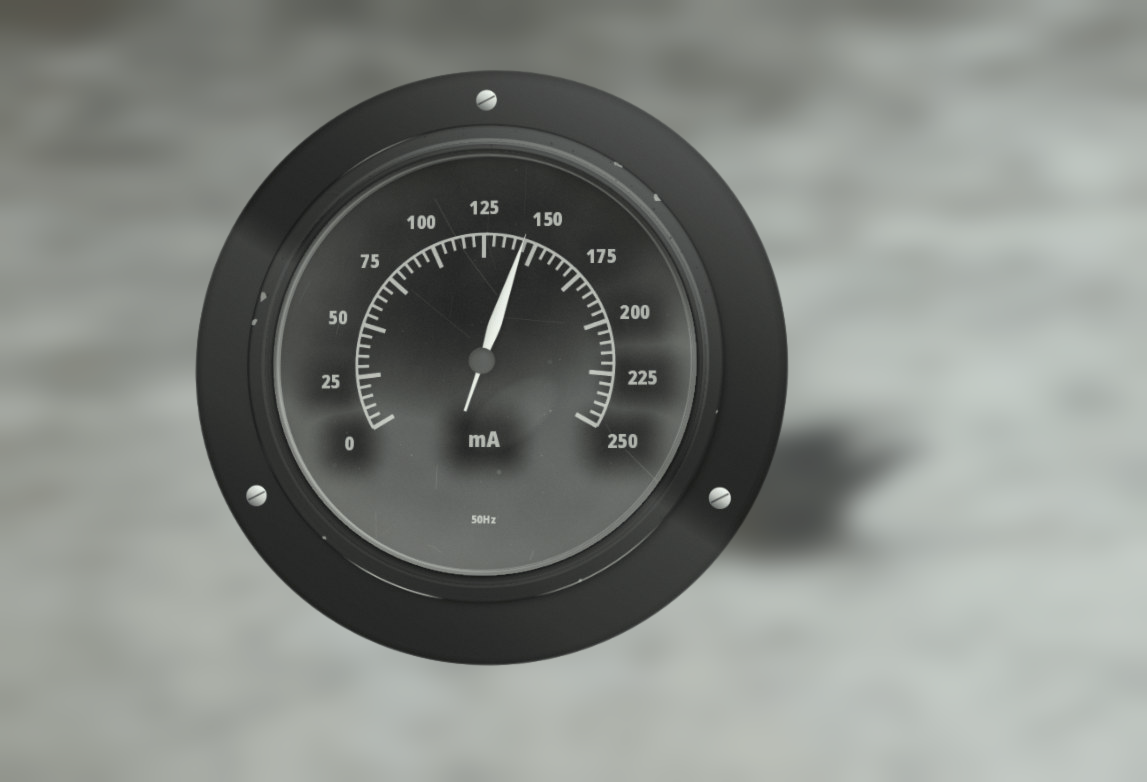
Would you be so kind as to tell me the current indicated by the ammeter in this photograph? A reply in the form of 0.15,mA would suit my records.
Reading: 145,mA
